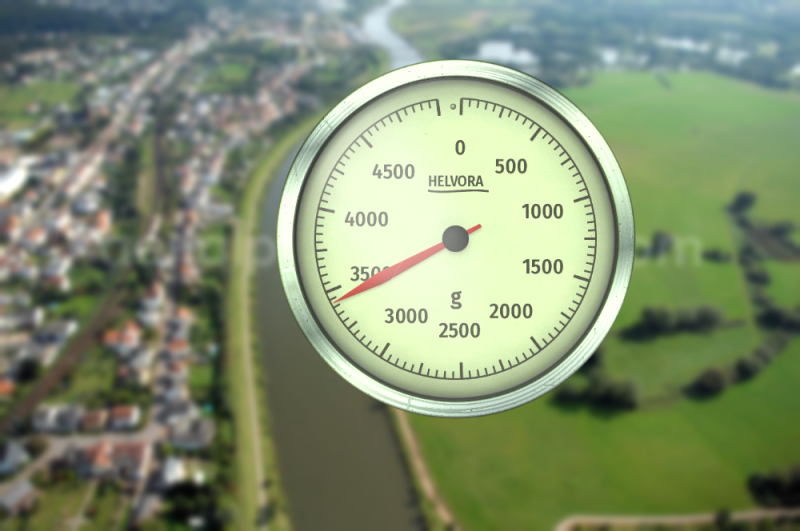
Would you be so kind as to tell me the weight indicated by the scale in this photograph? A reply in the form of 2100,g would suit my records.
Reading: 3425,g
